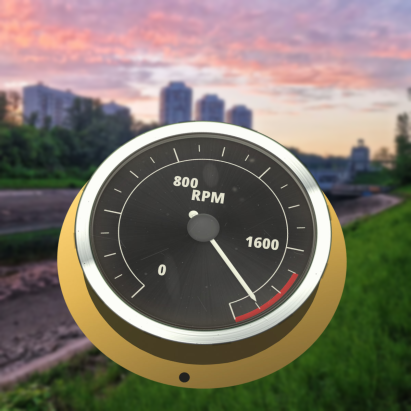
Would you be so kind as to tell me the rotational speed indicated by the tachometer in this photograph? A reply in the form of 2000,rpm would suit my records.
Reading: 1900,rpm
